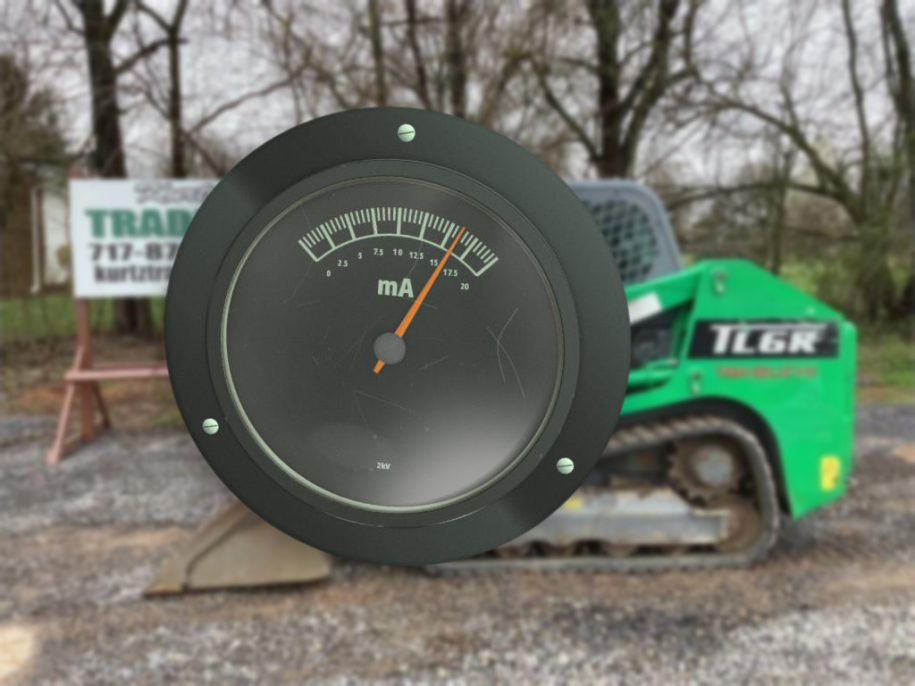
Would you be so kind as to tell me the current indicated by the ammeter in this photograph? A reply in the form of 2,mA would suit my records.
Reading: 16,mA
